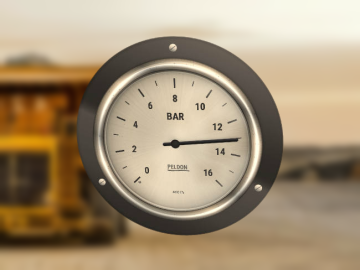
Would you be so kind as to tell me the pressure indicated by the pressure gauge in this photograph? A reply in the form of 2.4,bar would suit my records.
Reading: 13,bar
